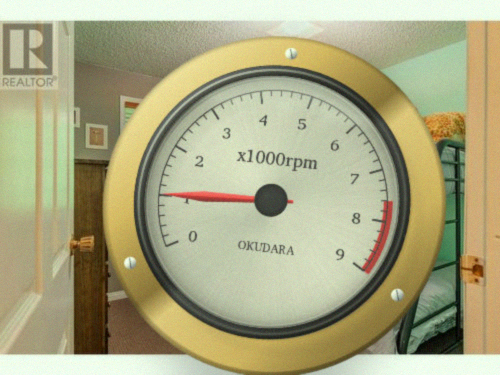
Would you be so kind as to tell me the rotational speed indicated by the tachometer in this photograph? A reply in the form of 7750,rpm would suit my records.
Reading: 1000,rpm
